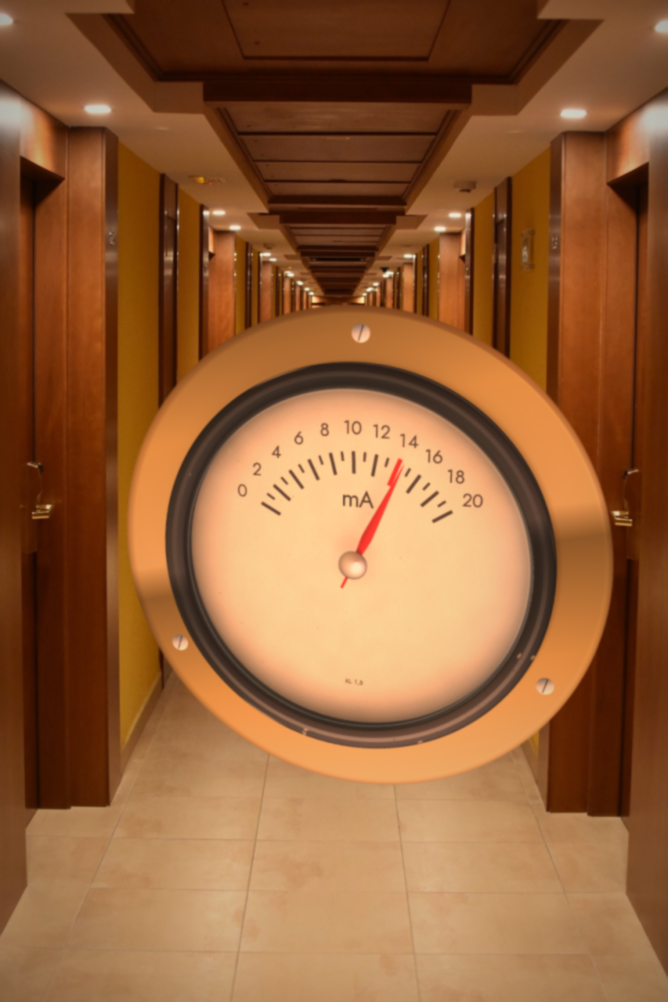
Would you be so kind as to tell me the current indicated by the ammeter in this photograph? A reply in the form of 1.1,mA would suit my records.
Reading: 14.5,mA
